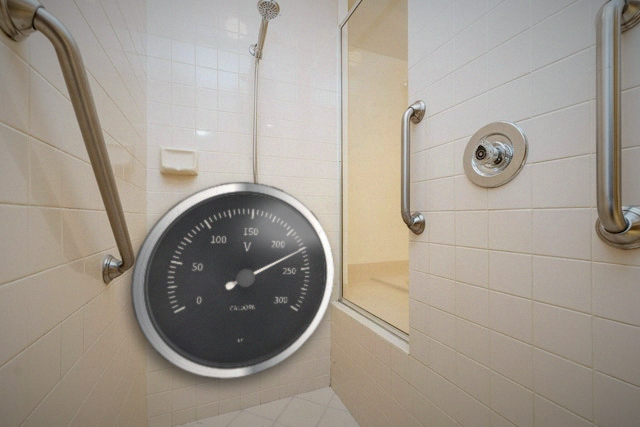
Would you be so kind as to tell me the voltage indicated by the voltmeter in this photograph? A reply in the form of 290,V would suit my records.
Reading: 225,V
